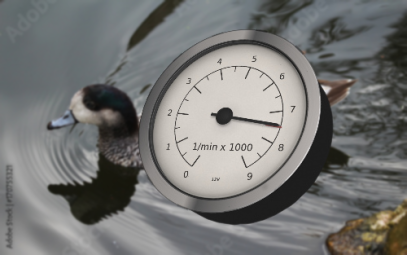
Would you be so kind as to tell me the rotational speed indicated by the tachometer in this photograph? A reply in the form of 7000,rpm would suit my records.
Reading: 7500,rpm
